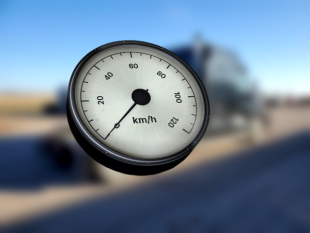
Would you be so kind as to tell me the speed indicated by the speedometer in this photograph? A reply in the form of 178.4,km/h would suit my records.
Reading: 0,km/h
